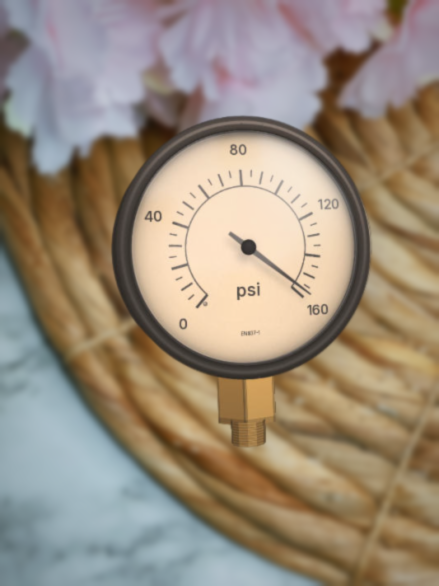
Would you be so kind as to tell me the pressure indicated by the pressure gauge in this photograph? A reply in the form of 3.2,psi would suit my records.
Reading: 157.5,psi
